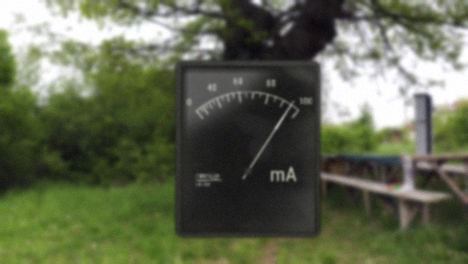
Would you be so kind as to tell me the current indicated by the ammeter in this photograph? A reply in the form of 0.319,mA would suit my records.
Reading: 95,mA
